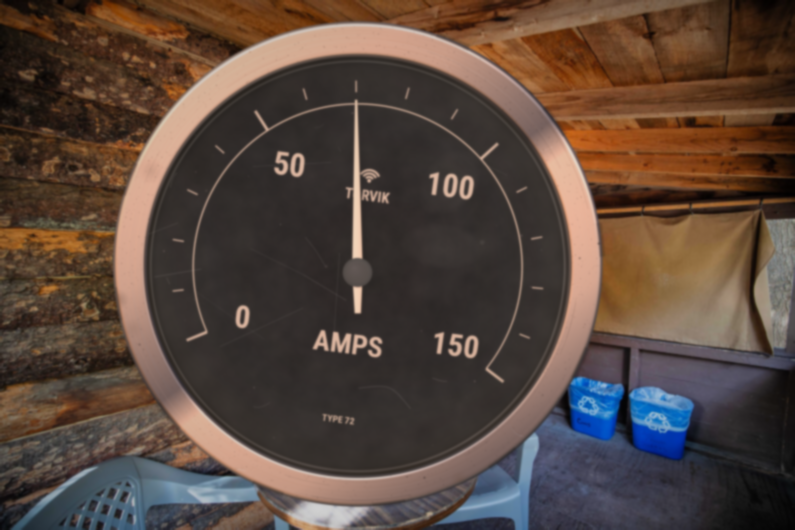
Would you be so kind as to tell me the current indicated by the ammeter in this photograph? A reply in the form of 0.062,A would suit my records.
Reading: 70,A
